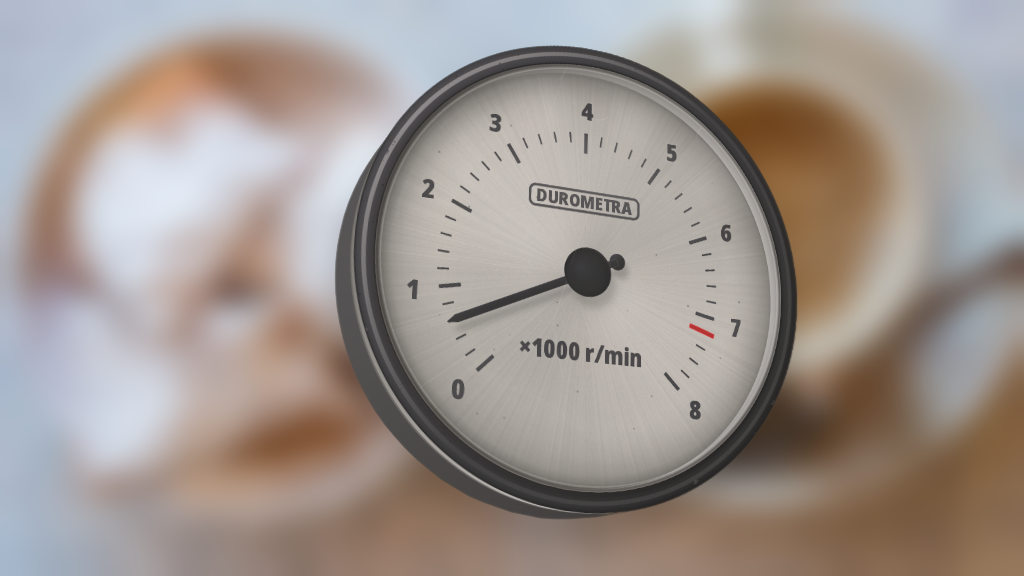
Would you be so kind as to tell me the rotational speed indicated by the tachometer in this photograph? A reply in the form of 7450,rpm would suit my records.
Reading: 600,rpm
